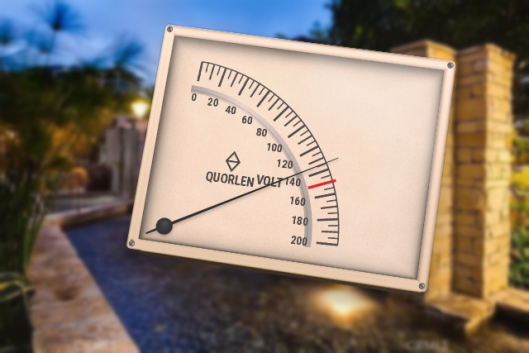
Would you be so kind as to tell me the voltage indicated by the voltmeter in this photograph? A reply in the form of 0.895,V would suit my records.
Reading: 135,V
